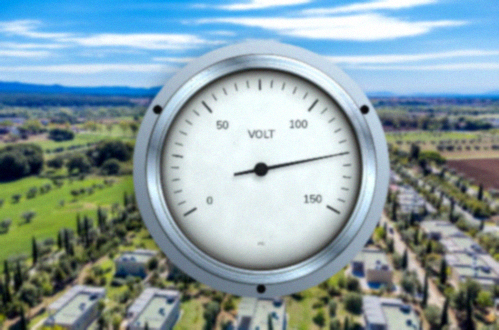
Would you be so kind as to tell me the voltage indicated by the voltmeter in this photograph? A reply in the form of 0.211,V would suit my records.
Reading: 125,V
